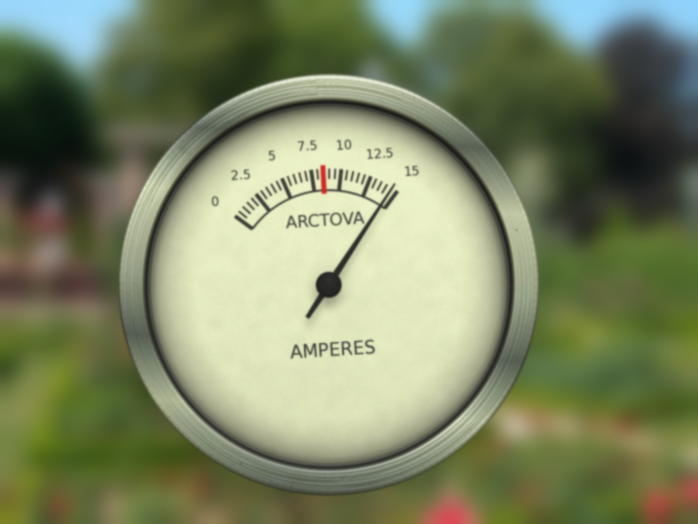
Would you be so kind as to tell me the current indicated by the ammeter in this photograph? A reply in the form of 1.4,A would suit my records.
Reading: 14.5,A
